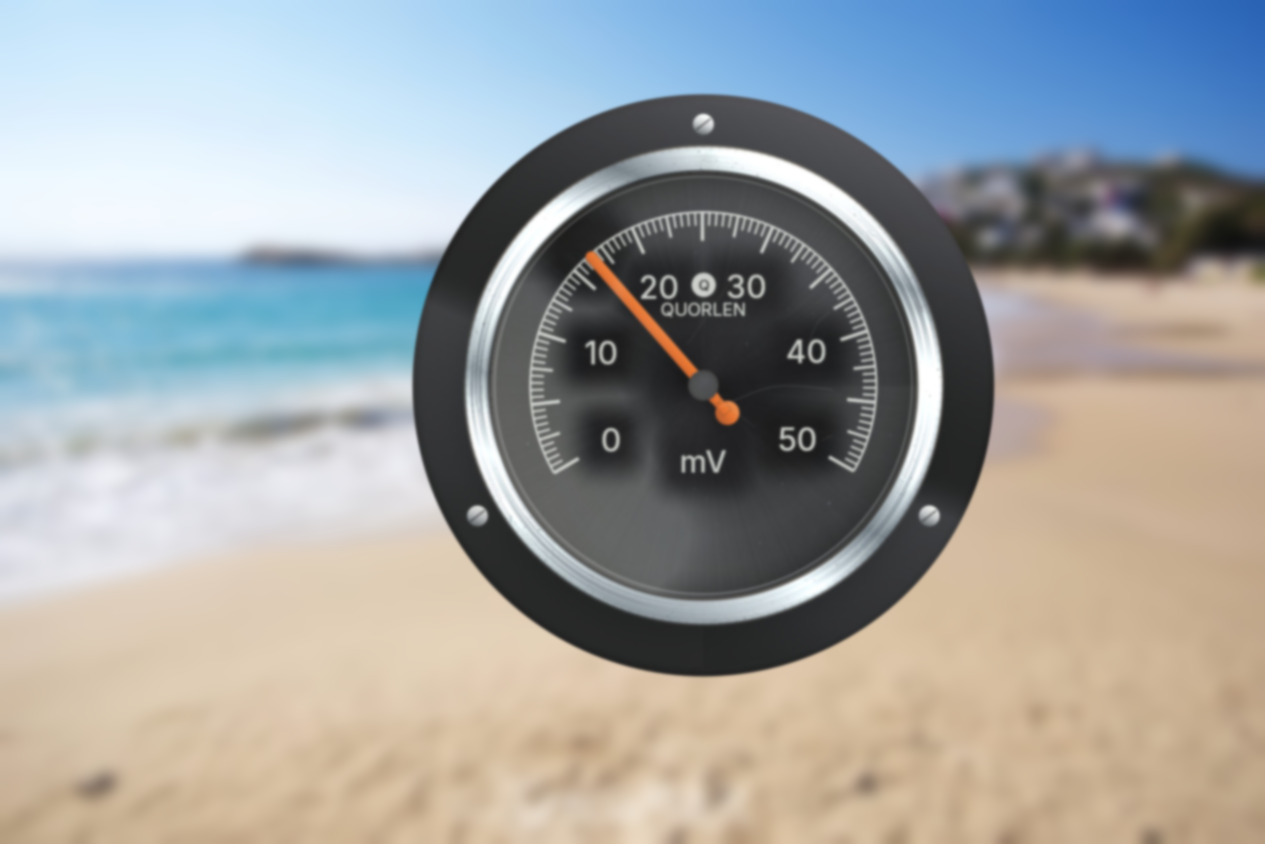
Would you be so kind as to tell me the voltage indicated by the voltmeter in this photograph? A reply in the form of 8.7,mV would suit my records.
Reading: 16.5,mV
